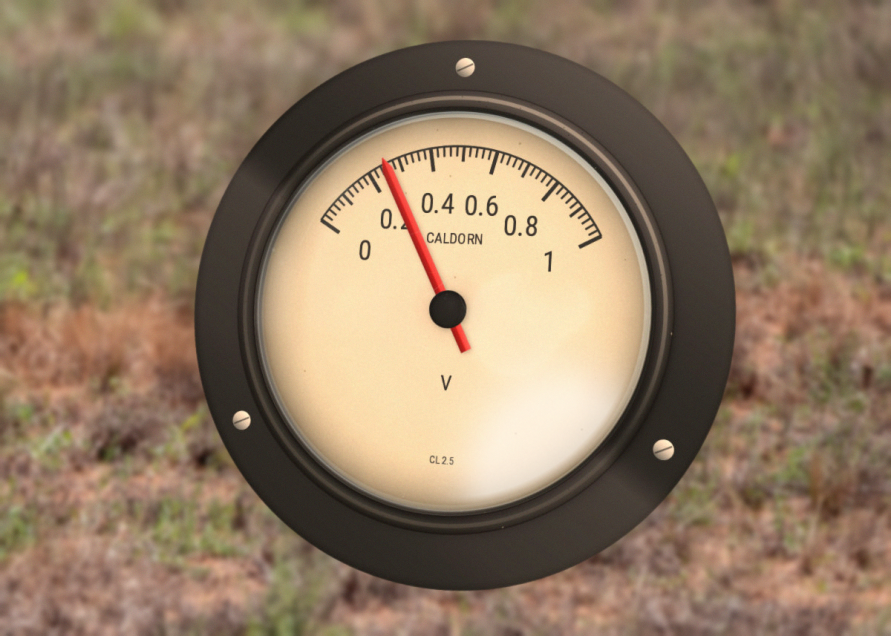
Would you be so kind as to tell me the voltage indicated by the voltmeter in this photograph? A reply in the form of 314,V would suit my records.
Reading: 0.26,V
